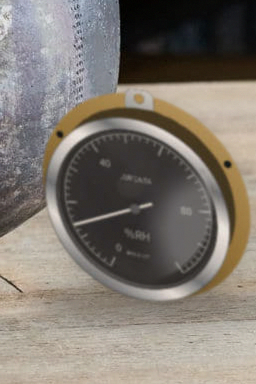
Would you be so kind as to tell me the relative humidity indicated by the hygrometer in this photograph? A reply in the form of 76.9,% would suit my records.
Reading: 14,%
